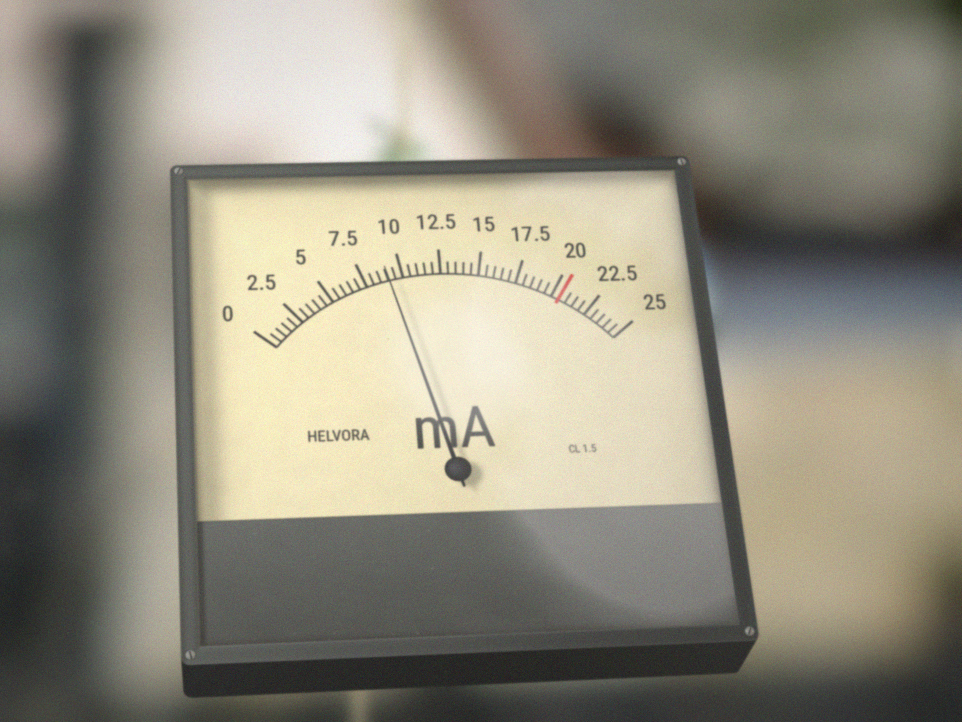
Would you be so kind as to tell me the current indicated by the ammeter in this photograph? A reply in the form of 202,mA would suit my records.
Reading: 9,mA
